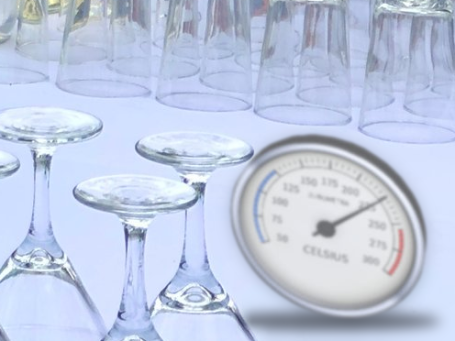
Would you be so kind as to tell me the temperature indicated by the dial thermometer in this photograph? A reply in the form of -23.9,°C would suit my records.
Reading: 225,°C
